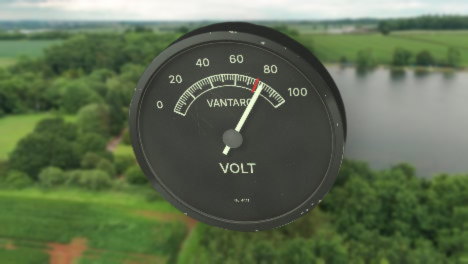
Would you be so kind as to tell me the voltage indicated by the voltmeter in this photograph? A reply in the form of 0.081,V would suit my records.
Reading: 80,V
